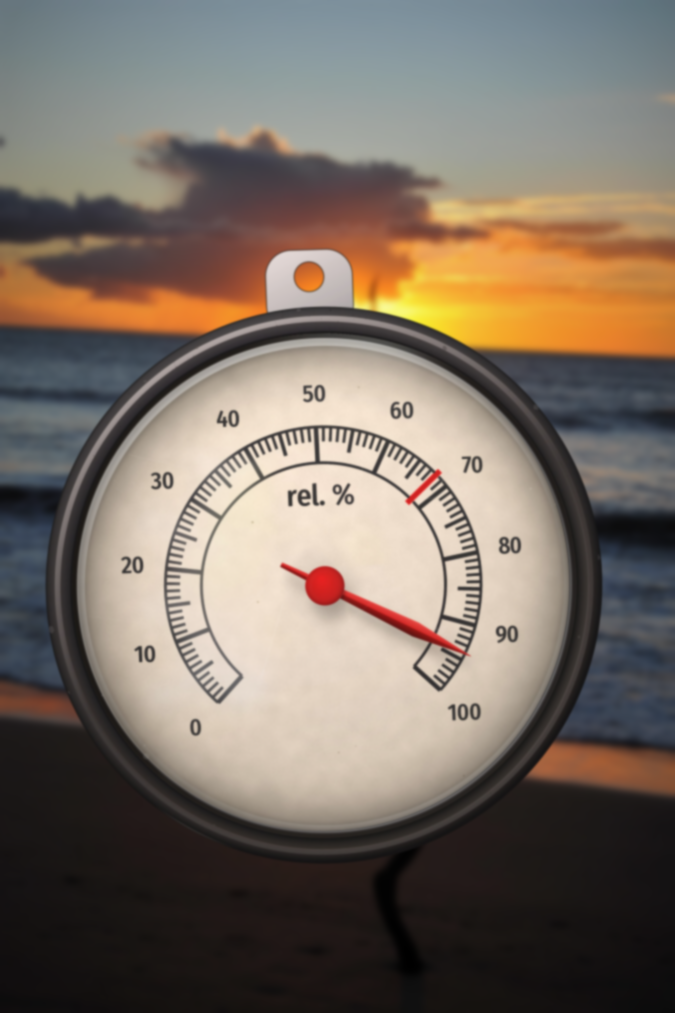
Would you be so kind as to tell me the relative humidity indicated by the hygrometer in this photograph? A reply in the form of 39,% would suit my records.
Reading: 94,%
